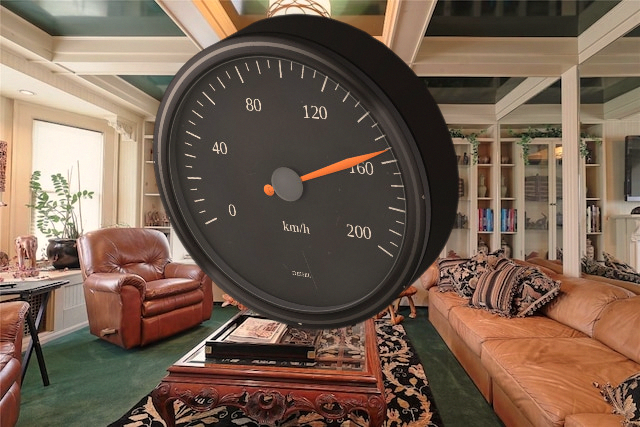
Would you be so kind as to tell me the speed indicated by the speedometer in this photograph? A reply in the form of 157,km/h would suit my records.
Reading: 155,km/h
